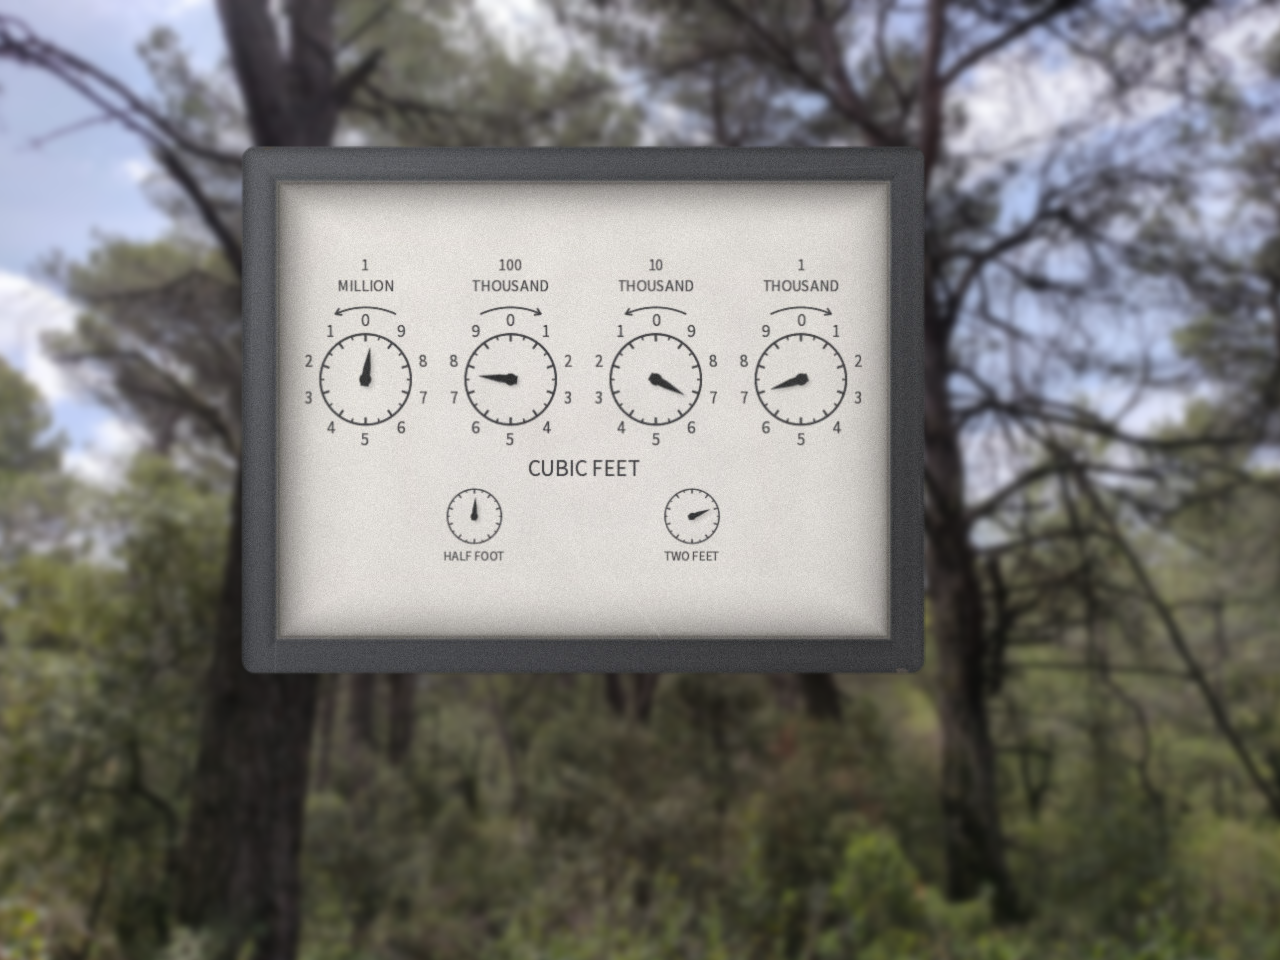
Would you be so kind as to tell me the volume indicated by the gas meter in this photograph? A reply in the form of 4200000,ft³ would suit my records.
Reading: 976700,ft³
